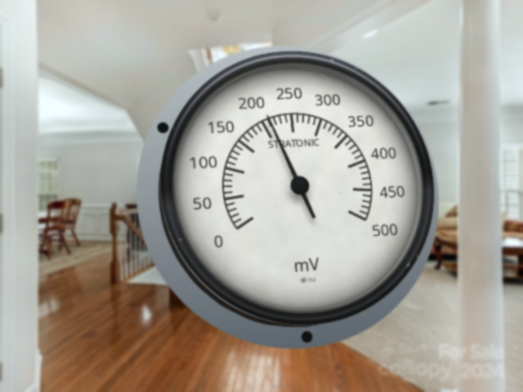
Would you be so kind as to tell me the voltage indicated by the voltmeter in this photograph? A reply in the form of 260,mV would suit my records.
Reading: 210,mV
